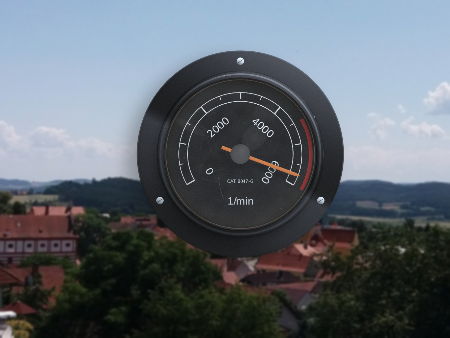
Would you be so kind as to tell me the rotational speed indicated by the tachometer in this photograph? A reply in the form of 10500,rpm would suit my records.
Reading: 5750,rpm
